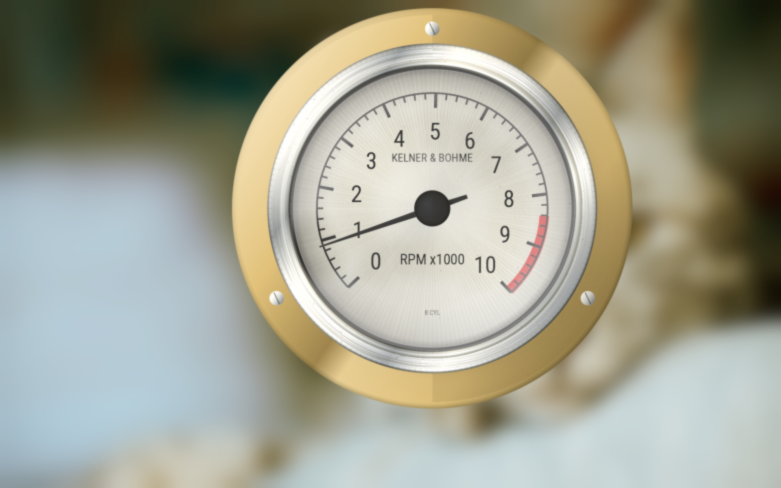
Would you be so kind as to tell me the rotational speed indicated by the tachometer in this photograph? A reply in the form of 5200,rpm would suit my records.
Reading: 900,rpm
